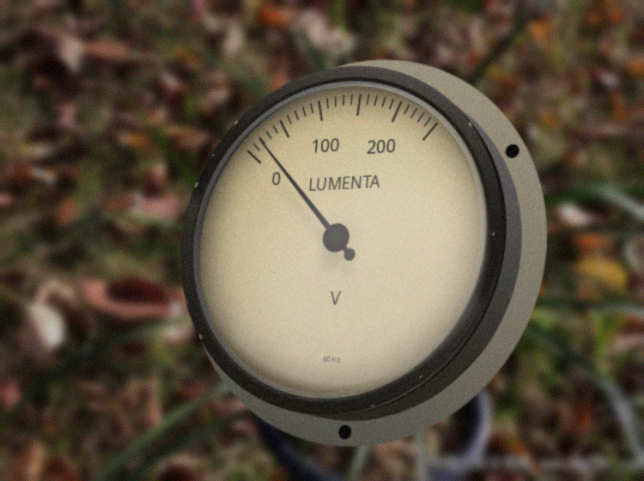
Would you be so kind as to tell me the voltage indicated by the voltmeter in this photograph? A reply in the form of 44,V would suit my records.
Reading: 20,V
